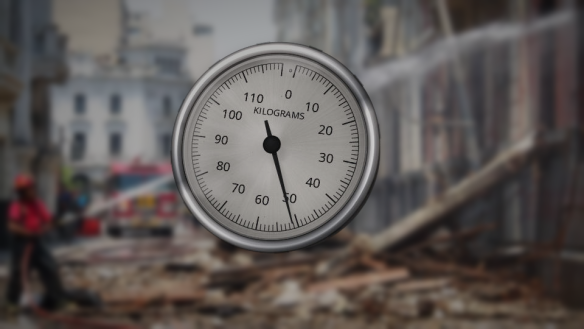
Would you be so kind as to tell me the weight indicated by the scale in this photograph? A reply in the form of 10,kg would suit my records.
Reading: 51,kg
